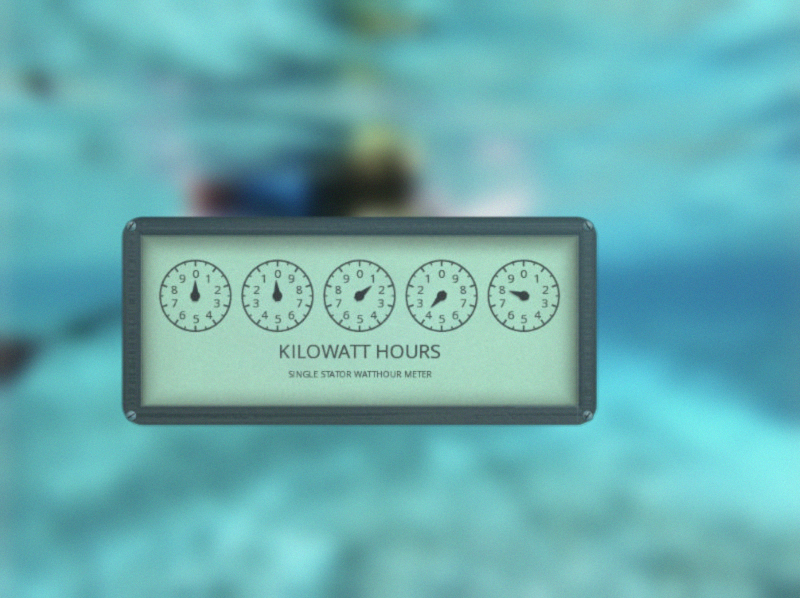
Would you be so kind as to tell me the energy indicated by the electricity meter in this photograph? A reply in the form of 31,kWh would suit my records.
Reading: 138,kWh
